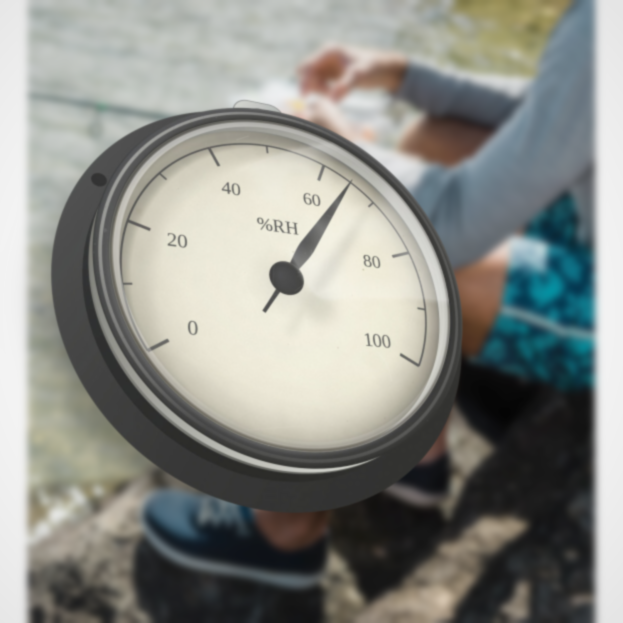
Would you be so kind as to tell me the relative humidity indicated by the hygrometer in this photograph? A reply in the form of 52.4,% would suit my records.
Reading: 65,%
